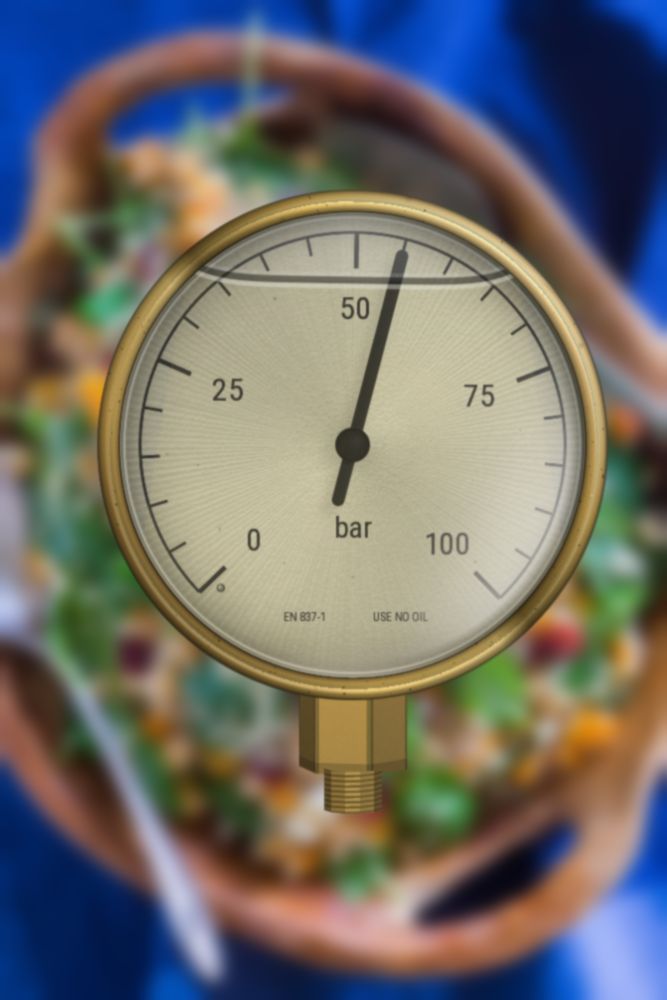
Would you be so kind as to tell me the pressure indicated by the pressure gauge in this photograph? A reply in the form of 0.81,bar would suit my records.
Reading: 55,bar
